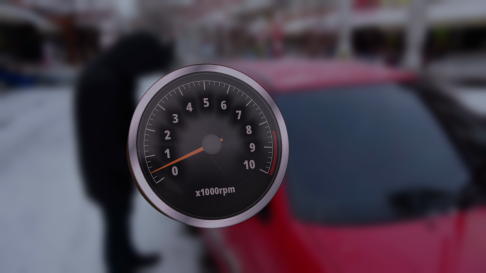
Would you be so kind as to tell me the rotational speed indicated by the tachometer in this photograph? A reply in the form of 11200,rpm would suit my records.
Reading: 400,rpm
